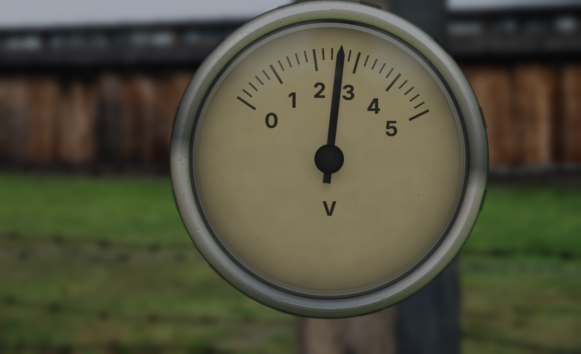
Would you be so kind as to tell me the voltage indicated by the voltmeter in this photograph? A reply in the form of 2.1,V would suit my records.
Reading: 2.6,V
